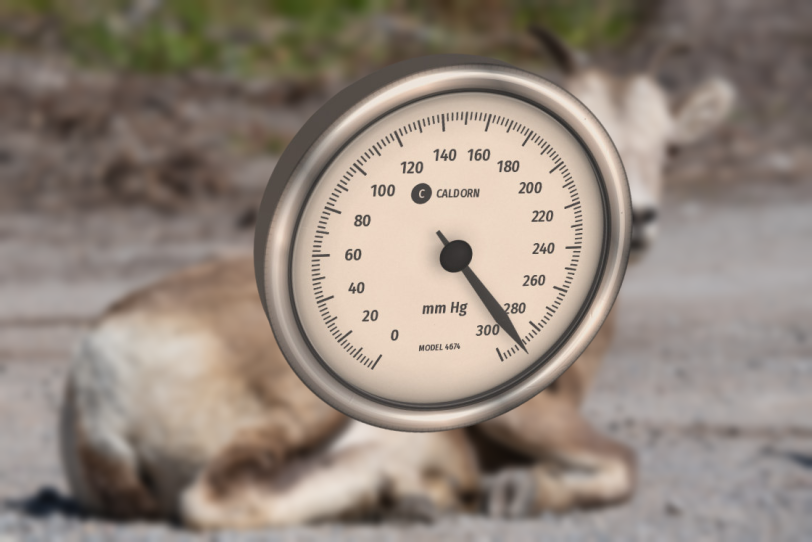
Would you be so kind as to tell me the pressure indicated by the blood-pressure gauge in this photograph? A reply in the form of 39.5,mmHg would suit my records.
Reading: 290,mmHg
